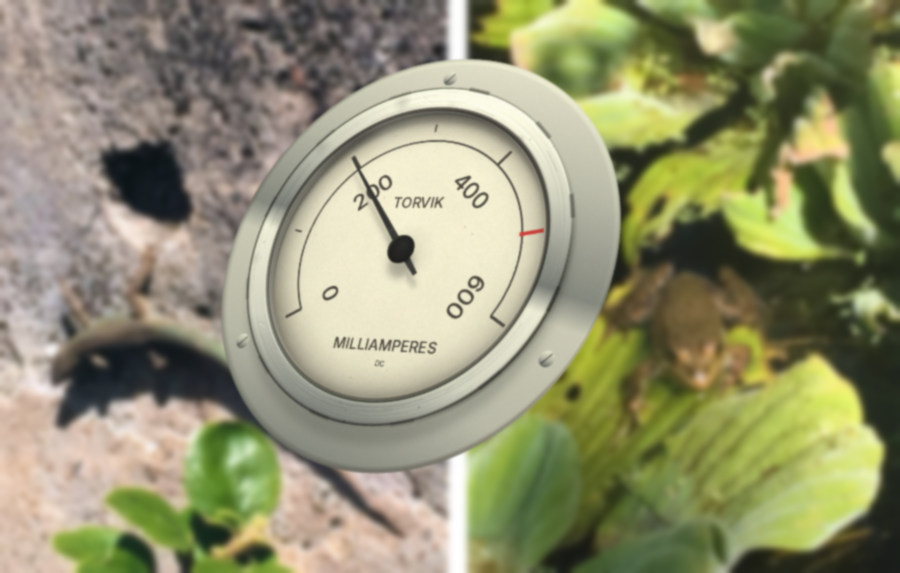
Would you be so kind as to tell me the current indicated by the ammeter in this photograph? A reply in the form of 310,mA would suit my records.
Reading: 200,mA
